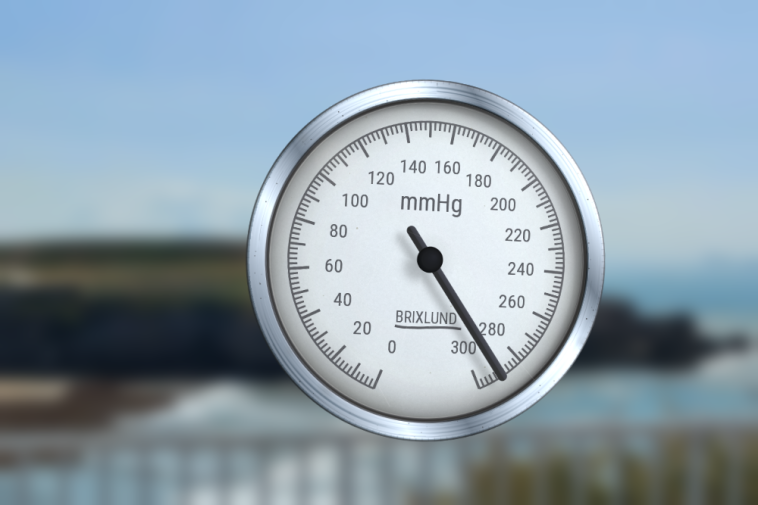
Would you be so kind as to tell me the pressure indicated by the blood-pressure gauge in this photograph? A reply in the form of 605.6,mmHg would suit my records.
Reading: 290,mmHg
